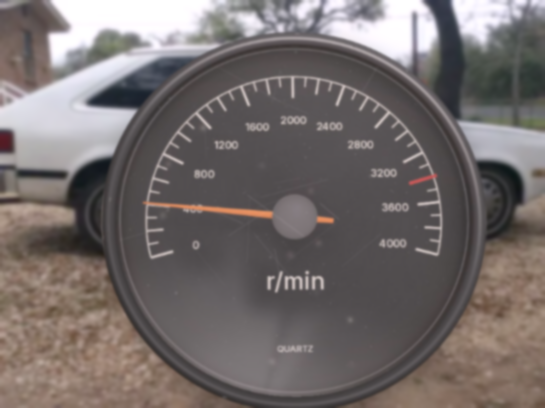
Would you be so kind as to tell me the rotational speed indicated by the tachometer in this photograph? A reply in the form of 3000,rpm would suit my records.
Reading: 400,rpm
